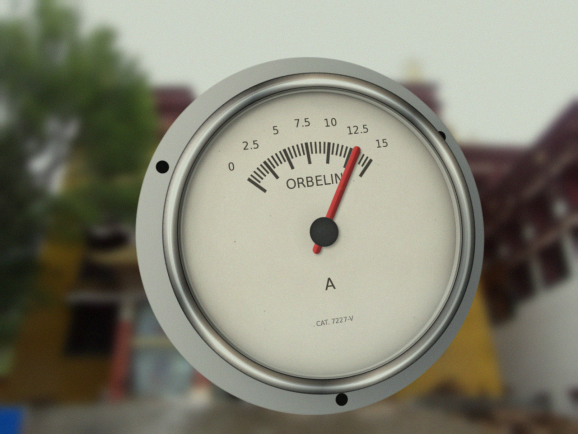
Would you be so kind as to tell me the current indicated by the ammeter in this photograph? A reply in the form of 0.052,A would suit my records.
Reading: 13,A
